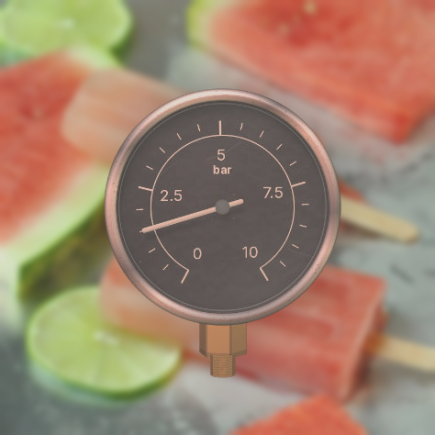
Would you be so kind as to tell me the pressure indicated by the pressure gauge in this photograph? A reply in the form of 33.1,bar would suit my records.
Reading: 1.5,bar
